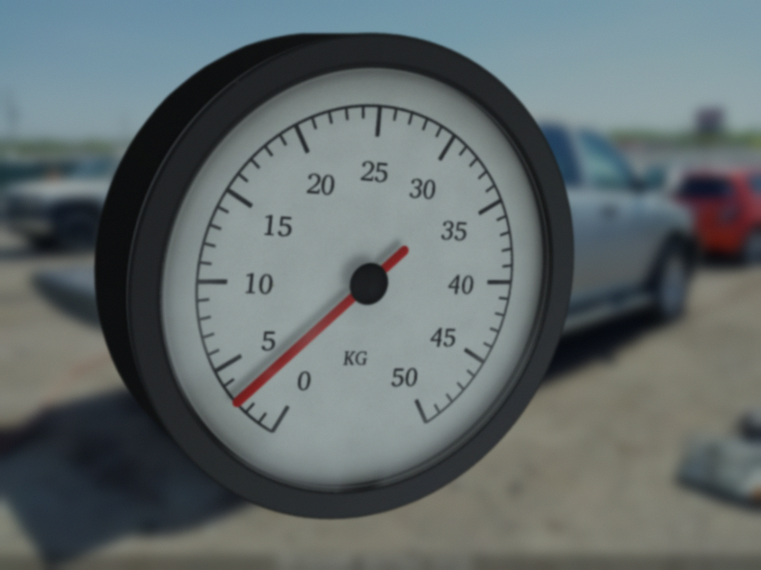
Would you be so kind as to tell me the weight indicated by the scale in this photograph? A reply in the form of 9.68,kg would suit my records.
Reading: 3,kg
